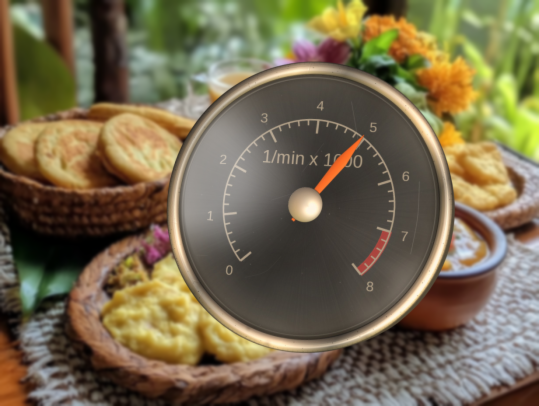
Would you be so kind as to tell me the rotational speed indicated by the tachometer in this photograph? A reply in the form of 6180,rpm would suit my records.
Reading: 5000,rpm
